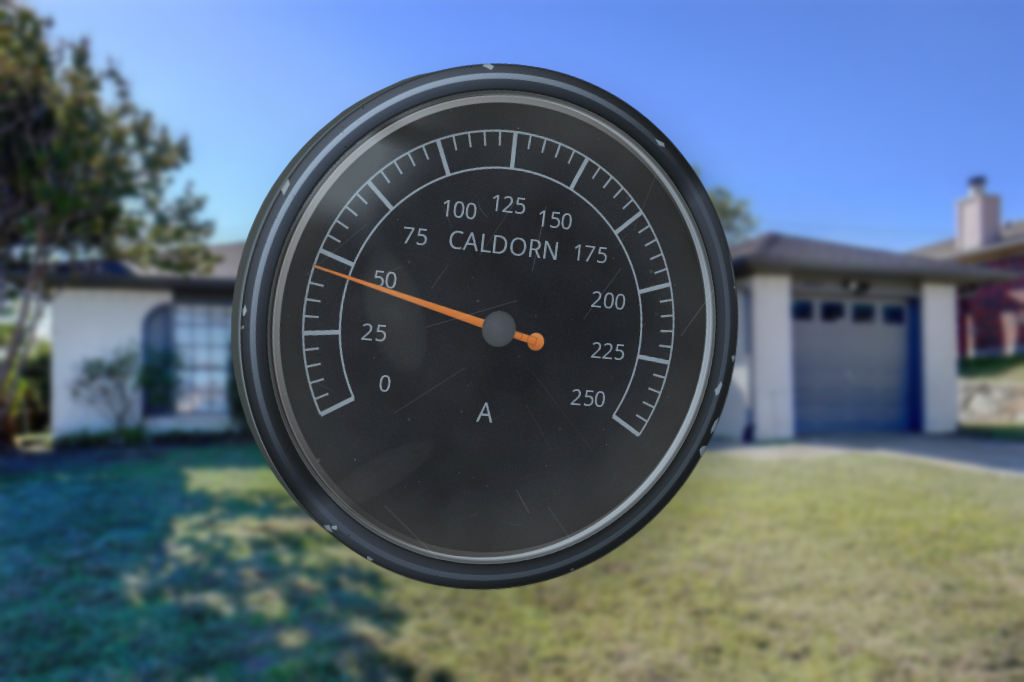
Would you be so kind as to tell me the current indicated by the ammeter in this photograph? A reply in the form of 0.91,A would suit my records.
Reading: 45,A
